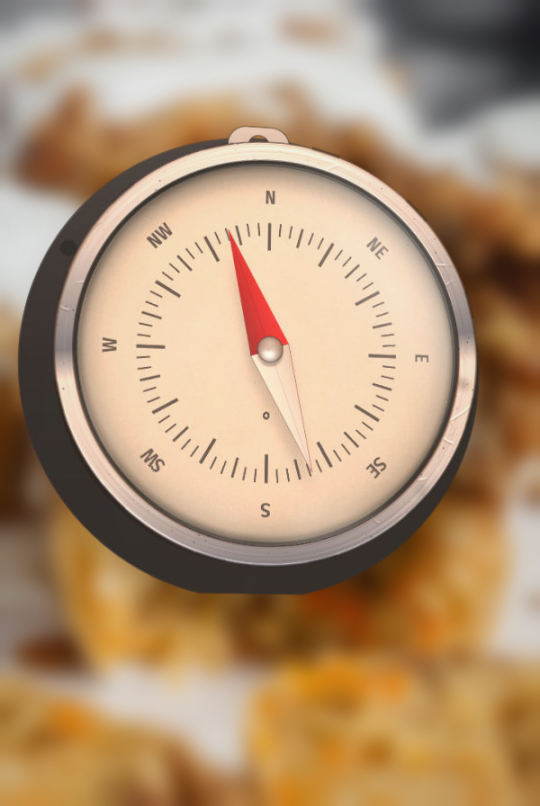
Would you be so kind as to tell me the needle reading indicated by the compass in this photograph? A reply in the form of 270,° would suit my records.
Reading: 340,°
